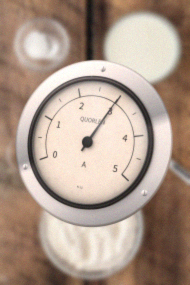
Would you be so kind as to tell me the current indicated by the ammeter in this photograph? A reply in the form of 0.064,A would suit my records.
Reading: 3,A
